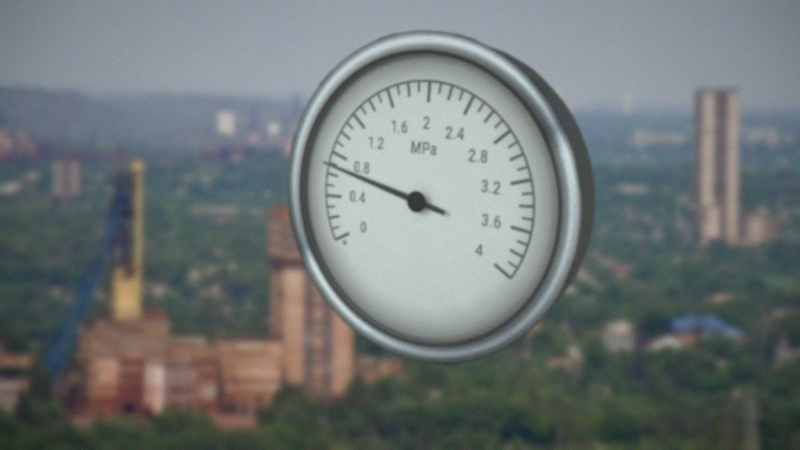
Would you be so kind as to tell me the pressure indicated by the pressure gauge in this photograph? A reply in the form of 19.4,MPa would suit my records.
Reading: 0.7,MPa
